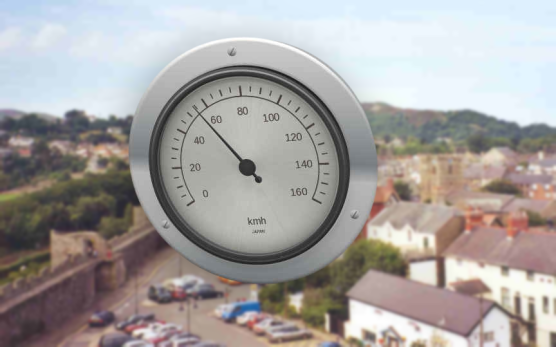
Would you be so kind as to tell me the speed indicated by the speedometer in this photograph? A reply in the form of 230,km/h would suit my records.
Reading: 55,km/h
